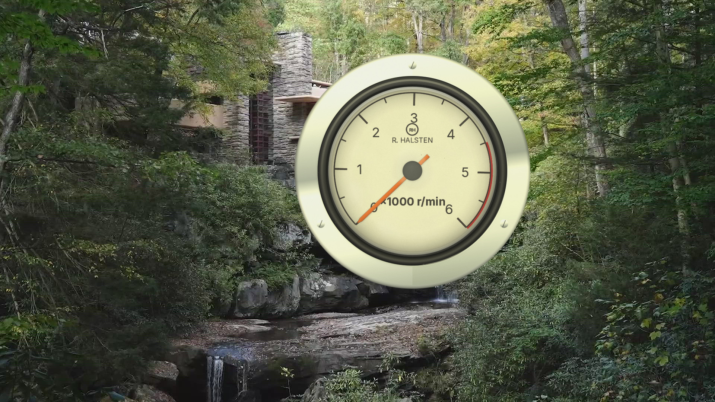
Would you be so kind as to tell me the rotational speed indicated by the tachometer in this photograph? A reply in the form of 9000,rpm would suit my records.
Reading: 0,rpm
